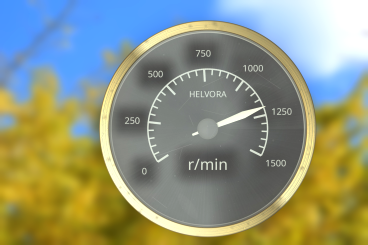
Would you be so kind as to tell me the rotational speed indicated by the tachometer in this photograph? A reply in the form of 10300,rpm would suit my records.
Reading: 1200,rpm
